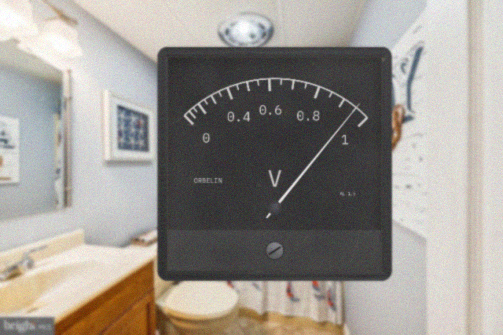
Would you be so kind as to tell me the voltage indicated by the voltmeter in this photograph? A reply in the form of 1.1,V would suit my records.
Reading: 0.95,V
